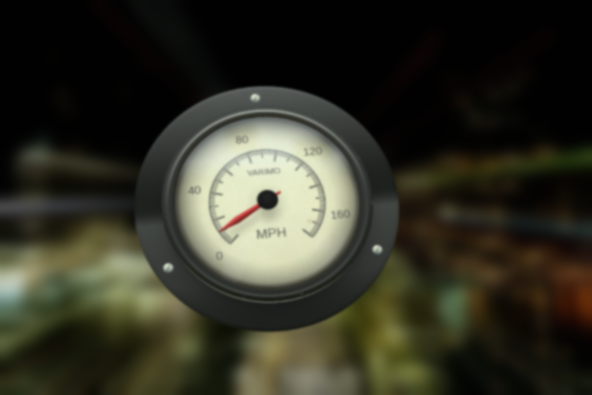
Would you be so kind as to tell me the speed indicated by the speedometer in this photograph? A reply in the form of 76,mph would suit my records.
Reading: 10,mph
